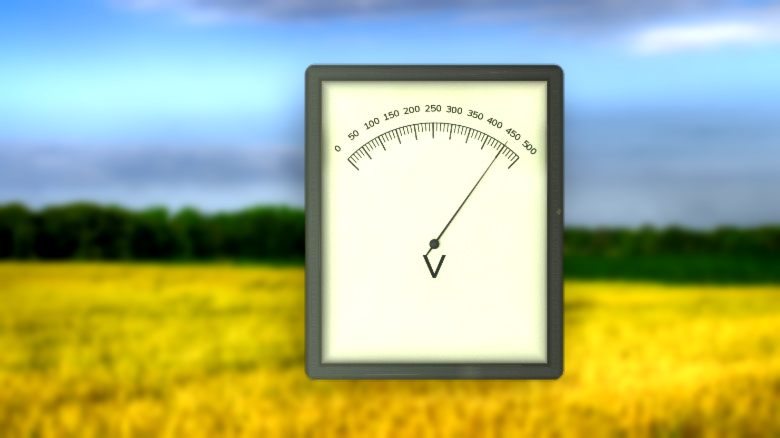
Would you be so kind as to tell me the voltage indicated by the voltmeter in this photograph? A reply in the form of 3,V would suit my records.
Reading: 450,V
